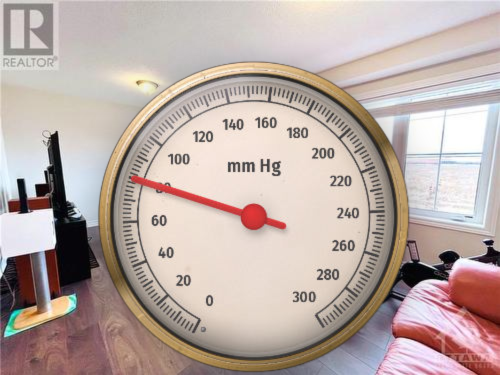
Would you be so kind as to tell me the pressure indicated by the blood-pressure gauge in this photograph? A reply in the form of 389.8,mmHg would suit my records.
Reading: 80,mmHg
